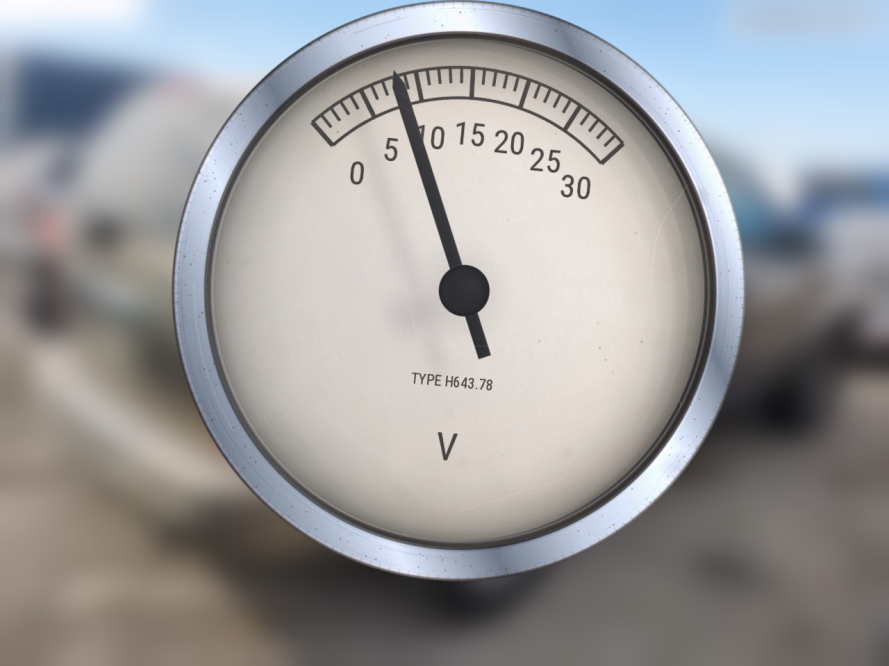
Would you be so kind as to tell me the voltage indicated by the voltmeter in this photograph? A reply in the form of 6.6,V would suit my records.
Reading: 8,V
